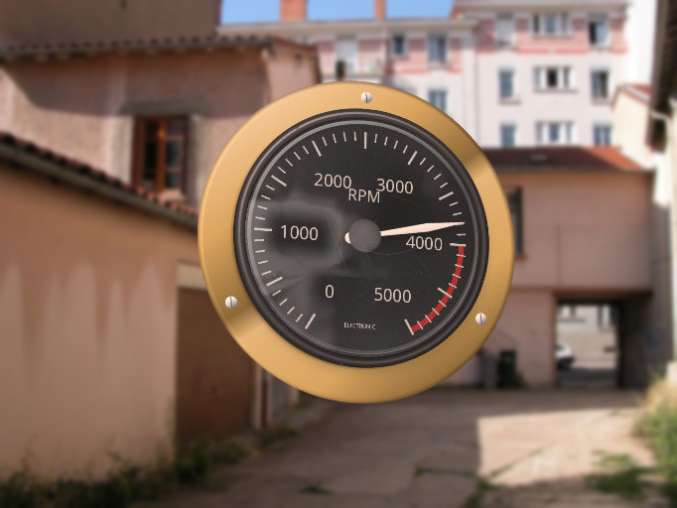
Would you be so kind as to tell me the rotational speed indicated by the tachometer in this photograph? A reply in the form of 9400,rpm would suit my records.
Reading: 3800,rpm
